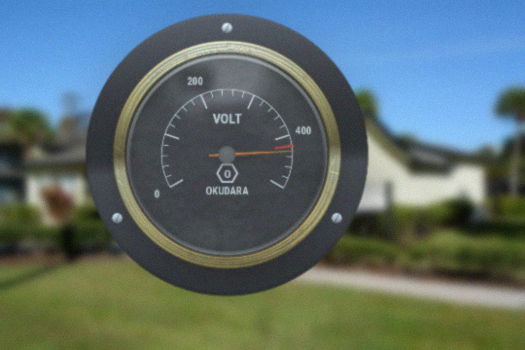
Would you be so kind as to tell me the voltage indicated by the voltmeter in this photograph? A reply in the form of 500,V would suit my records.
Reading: 430,V
